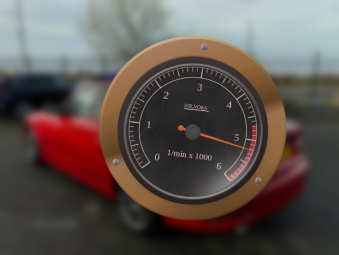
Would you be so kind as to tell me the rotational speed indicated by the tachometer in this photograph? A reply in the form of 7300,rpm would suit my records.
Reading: 5200,rpm
